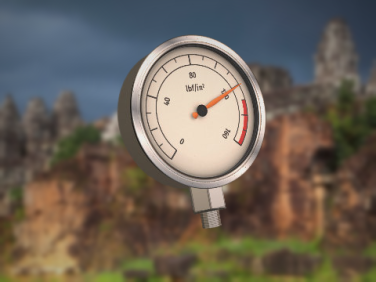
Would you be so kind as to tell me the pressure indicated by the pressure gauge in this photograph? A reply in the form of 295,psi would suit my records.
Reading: 120,psi
